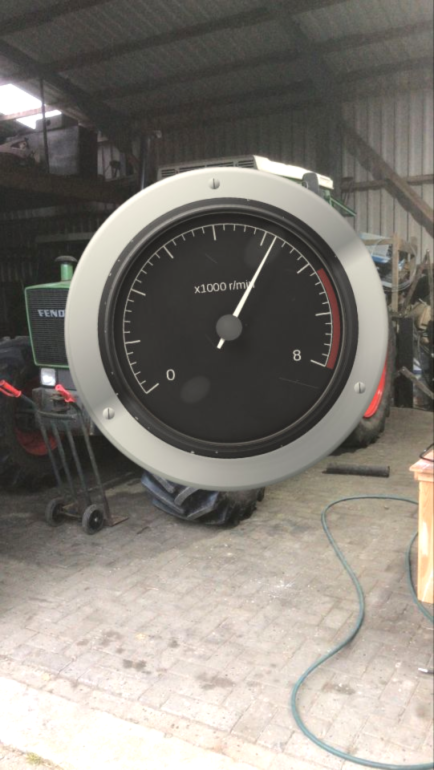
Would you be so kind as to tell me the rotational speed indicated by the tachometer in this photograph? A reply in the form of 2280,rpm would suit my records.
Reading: 5200,rpm
